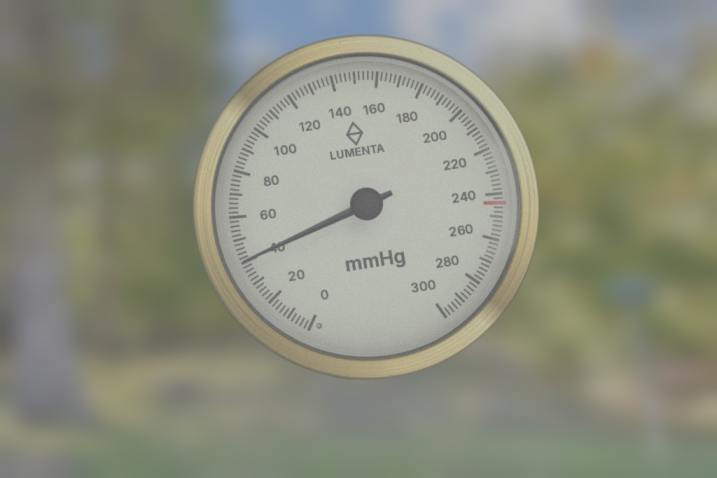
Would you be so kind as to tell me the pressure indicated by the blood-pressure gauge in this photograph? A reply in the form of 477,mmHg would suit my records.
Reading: 40,mmHg
